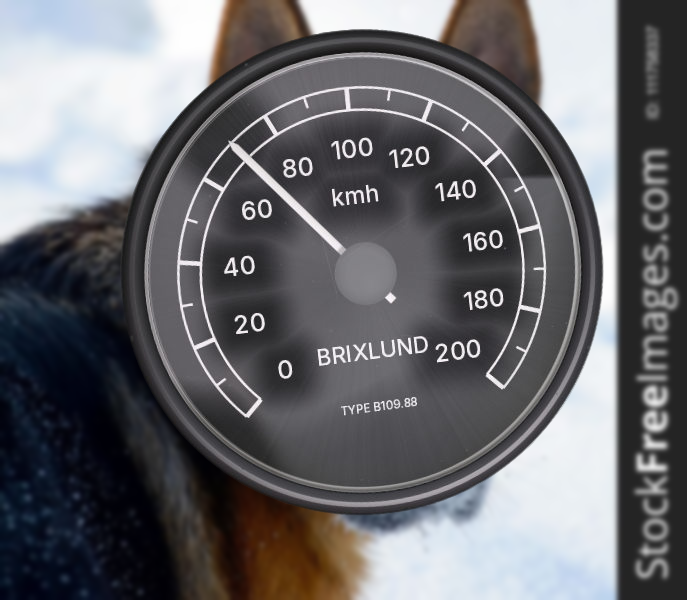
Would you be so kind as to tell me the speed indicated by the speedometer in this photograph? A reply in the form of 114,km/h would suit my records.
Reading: 70,km/h
